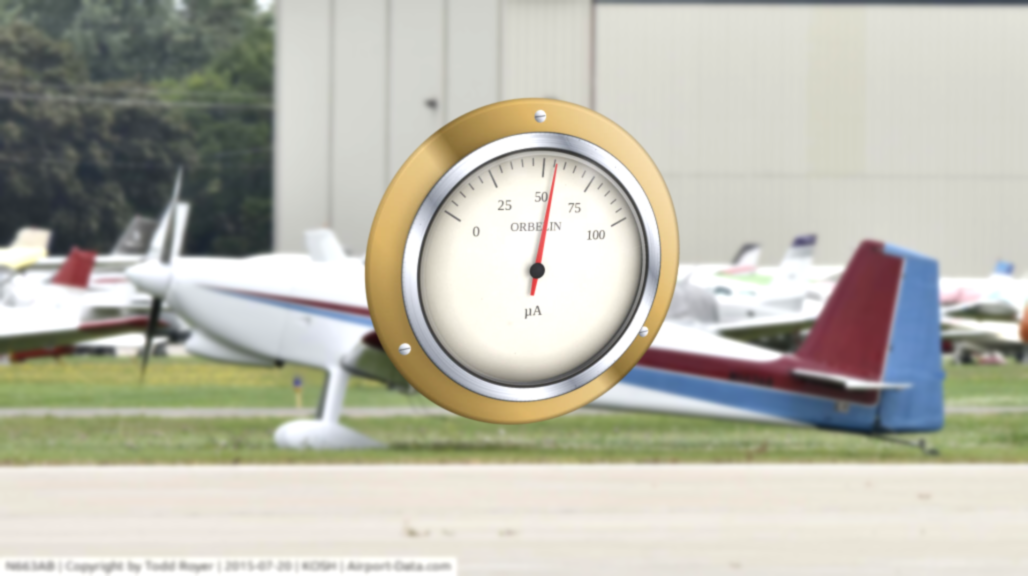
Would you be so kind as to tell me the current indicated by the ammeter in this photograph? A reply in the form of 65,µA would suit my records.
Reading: 55,µA
